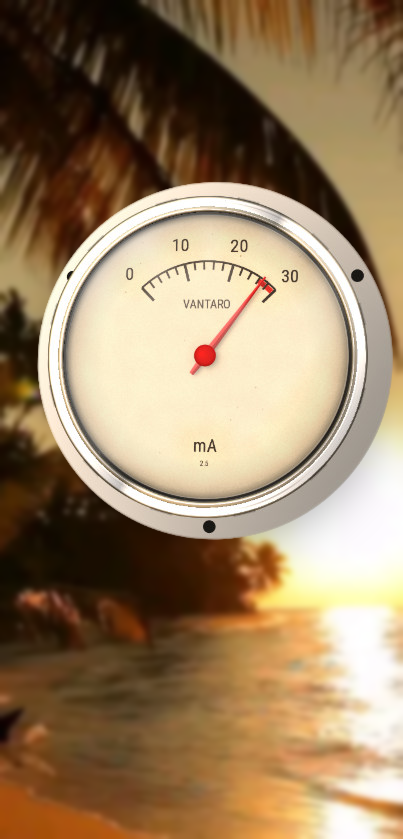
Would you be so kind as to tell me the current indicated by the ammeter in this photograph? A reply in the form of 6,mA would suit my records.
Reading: 27,mA
